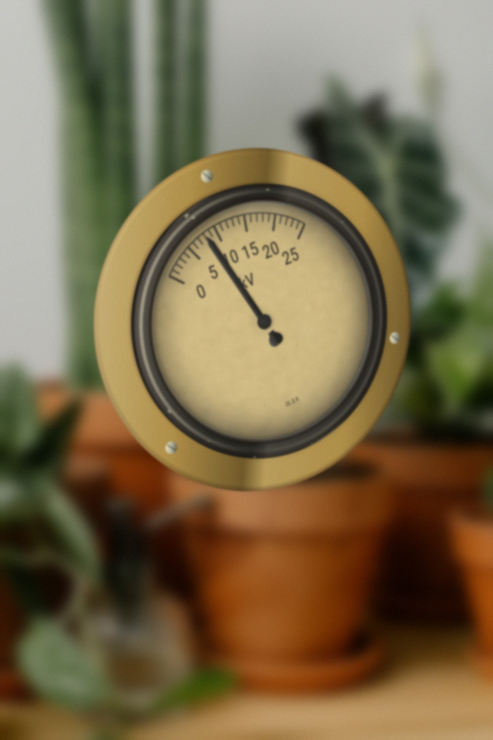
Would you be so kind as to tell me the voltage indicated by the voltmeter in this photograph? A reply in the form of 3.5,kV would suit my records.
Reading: 8,kV
